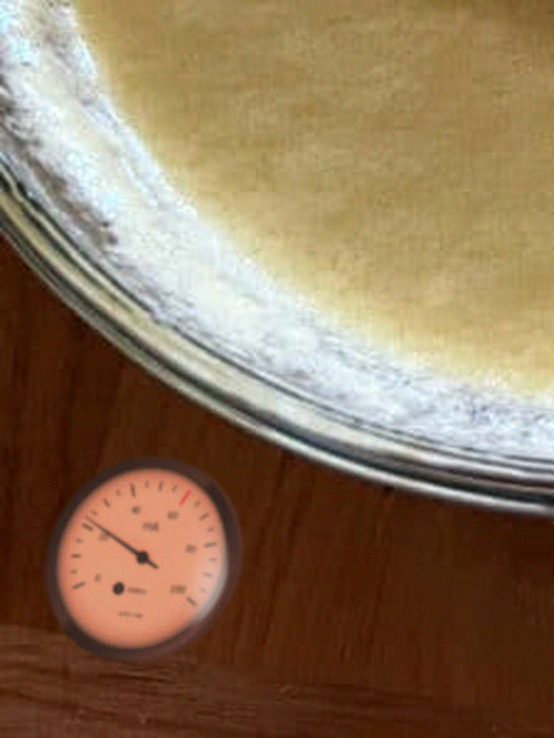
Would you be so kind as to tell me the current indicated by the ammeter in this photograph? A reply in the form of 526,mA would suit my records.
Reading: 22.5,mA
